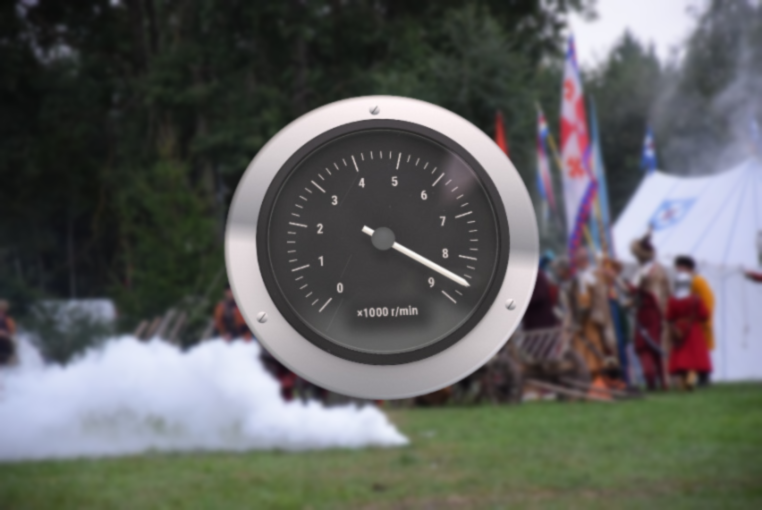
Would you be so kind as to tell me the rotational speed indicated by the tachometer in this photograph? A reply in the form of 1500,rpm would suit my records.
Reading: 8600,rpm
